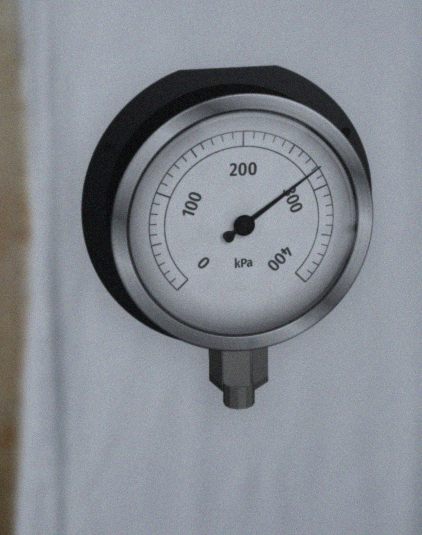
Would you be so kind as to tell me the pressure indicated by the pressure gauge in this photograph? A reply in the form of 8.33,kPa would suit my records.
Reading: 280,kPa
